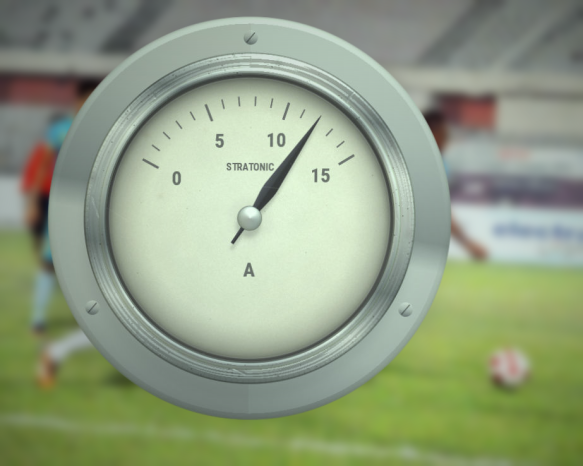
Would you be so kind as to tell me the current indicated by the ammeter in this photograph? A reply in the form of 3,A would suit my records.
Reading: 12,A
